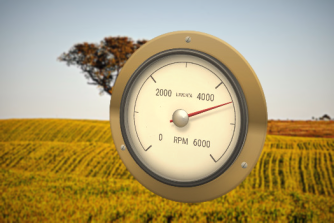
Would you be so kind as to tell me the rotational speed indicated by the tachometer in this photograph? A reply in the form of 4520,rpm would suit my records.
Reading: 4500,rpm
